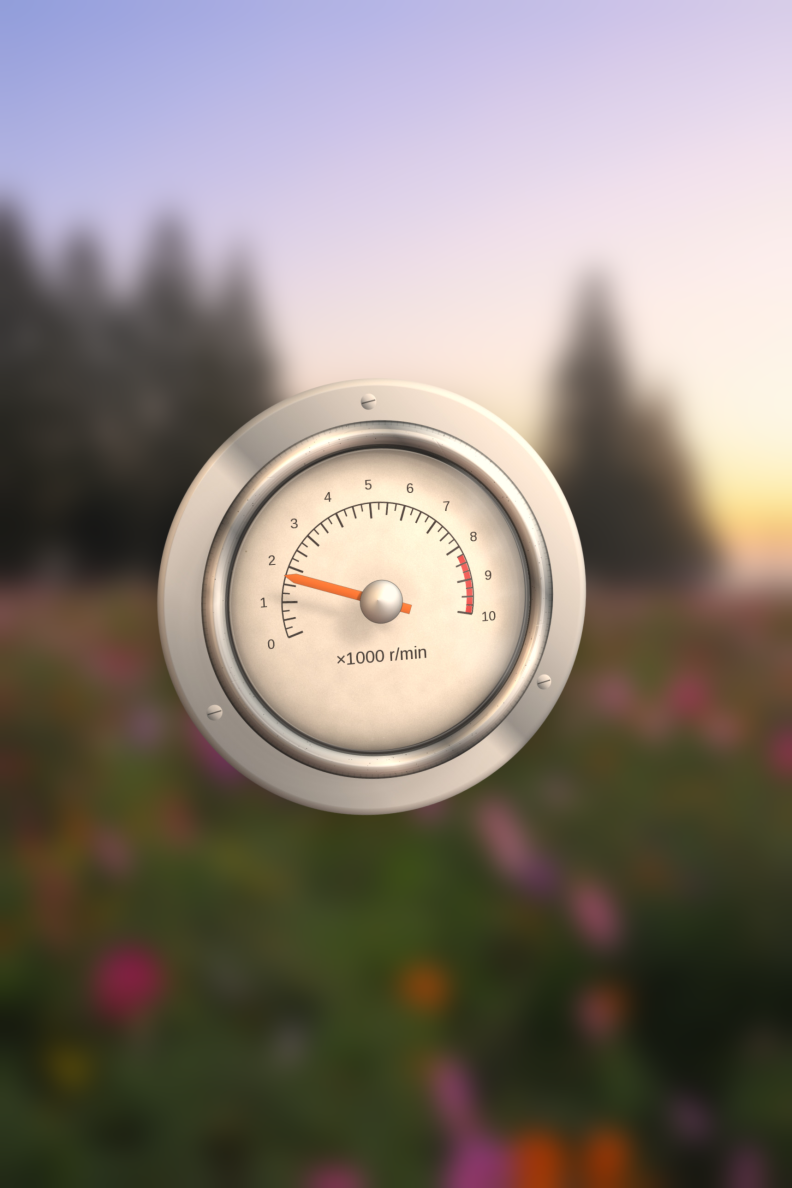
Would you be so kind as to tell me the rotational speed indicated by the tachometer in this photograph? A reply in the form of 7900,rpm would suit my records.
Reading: 1750,rpm
